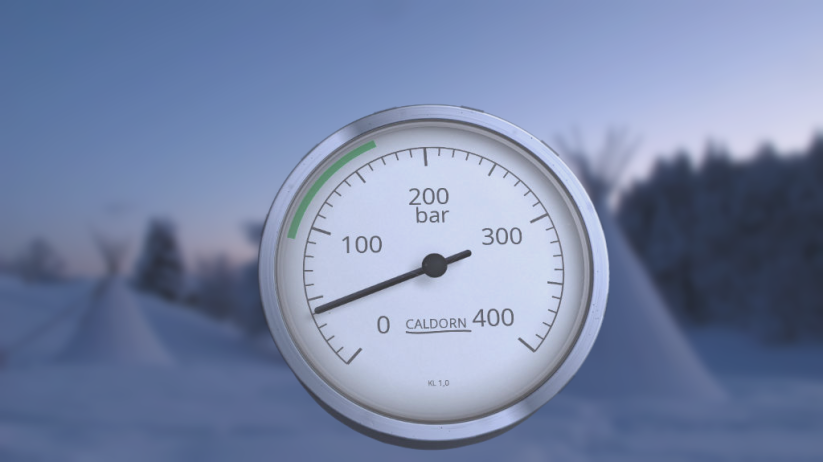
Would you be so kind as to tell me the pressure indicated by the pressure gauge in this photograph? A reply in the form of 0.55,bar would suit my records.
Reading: 40,bar
